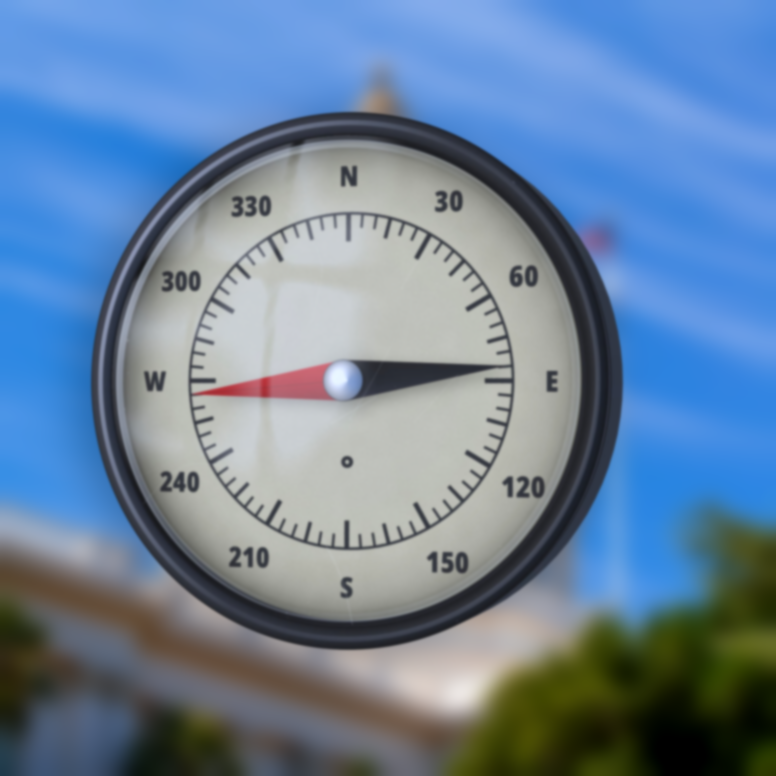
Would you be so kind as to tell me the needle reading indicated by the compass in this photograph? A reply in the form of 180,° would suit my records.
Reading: 265,°
